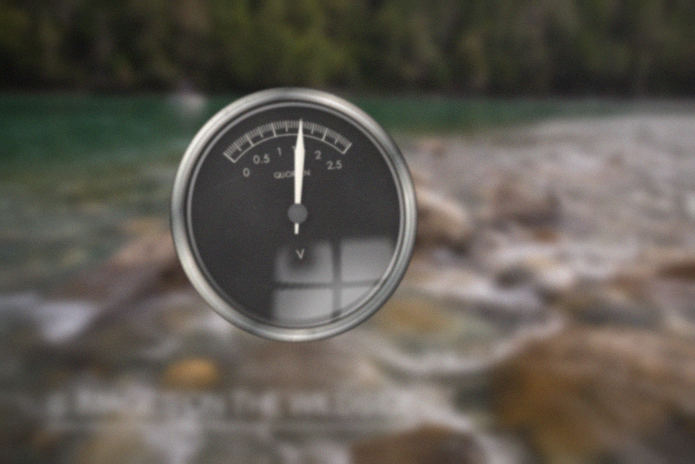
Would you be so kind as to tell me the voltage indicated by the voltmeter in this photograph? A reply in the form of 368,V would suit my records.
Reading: 1.5,V
